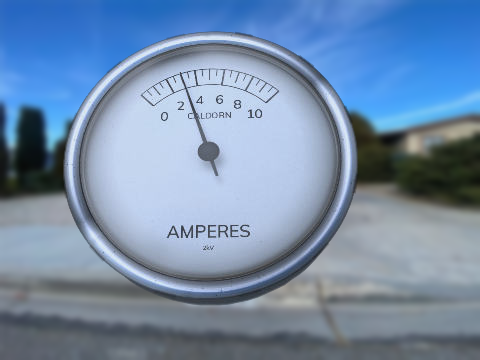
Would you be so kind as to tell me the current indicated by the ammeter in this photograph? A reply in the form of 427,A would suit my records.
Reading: 3,A
